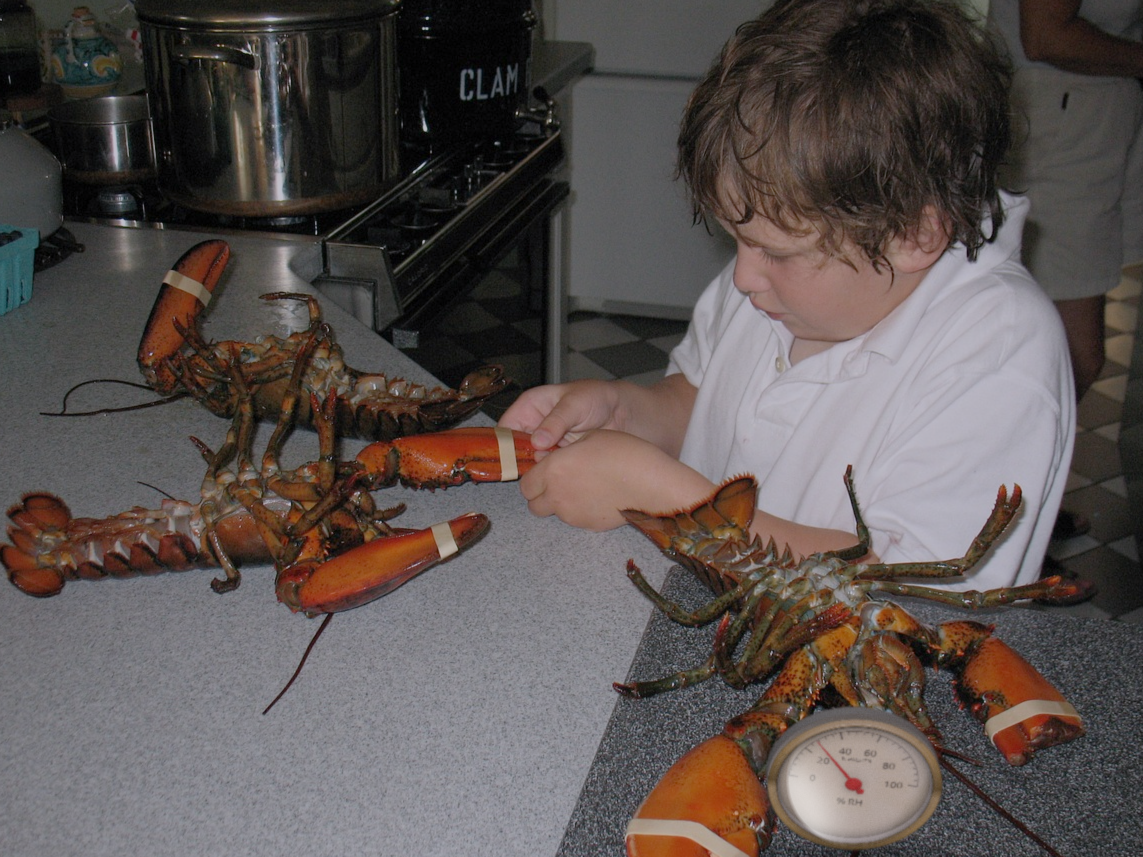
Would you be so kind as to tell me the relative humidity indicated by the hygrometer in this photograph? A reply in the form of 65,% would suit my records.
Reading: 28,%
